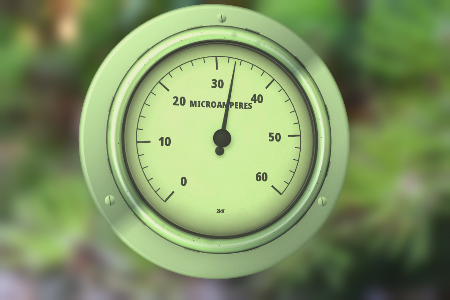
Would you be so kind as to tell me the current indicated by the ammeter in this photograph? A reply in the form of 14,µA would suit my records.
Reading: 33,µA
